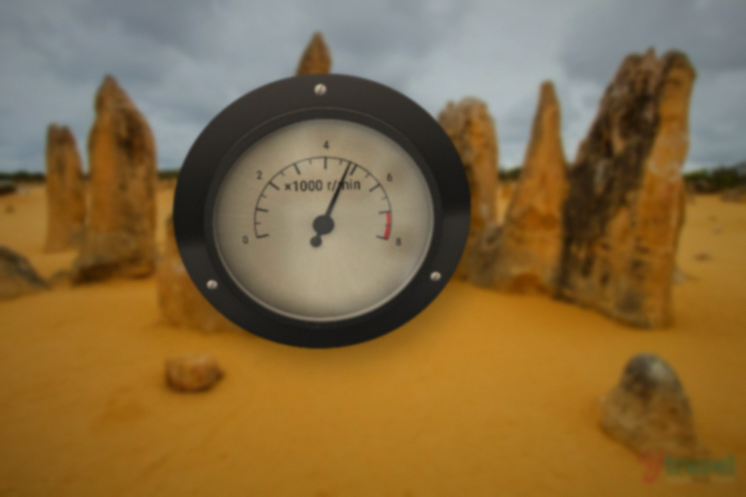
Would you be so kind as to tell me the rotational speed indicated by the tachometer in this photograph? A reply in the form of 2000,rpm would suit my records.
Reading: 4750,rpm
